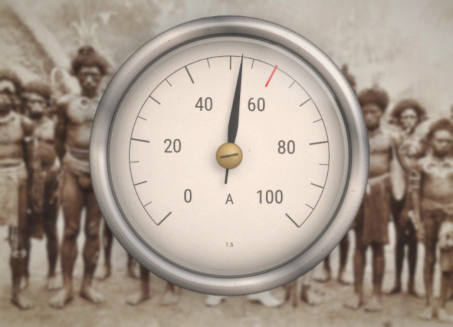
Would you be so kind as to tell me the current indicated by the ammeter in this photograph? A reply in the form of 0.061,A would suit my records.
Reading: 52.5,A
